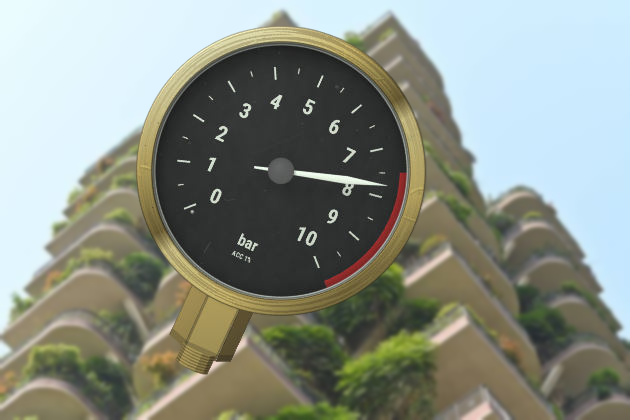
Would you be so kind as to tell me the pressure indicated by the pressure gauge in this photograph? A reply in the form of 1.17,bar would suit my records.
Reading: 7.75,bar
